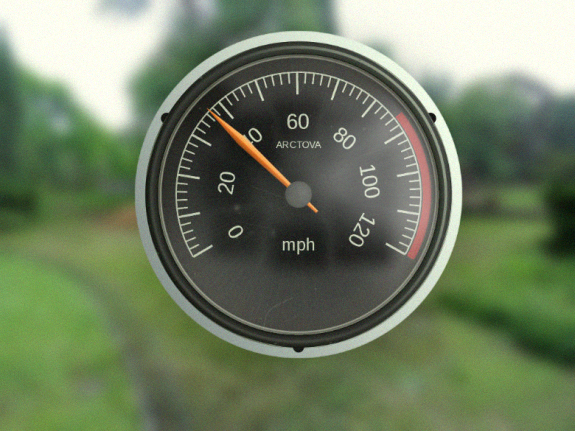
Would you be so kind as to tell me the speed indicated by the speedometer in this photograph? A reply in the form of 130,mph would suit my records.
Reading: 37,mph
